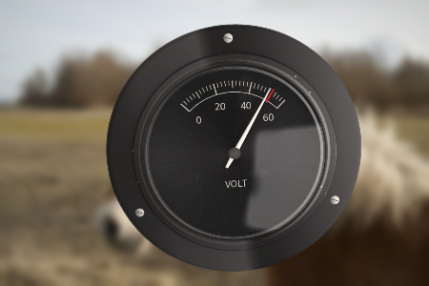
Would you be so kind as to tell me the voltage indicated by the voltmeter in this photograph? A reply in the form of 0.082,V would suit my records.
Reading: 50,V
